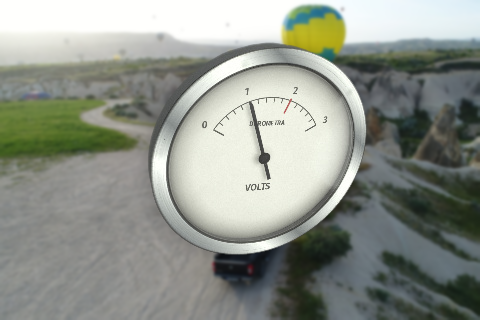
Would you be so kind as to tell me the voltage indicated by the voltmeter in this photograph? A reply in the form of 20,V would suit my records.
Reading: 1,V
